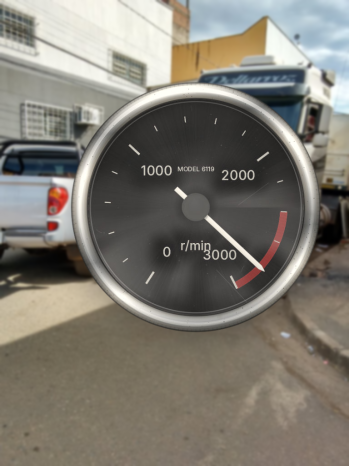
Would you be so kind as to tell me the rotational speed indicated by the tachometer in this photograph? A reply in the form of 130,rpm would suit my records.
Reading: 2800,rpm
